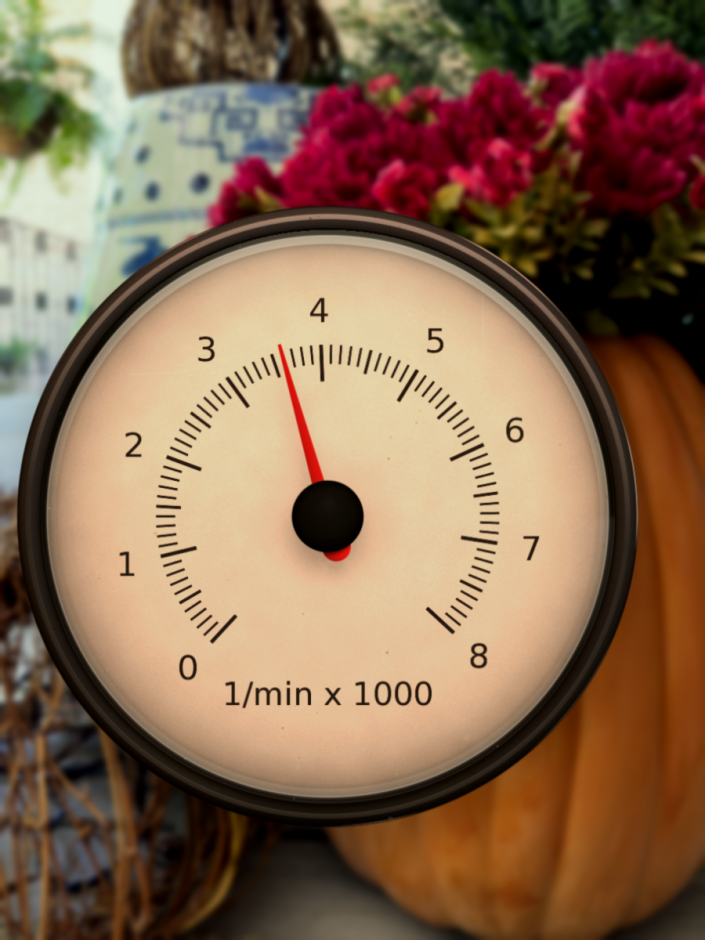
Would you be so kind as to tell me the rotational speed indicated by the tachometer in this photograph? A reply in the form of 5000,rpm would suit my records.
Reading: 3600,rpm
